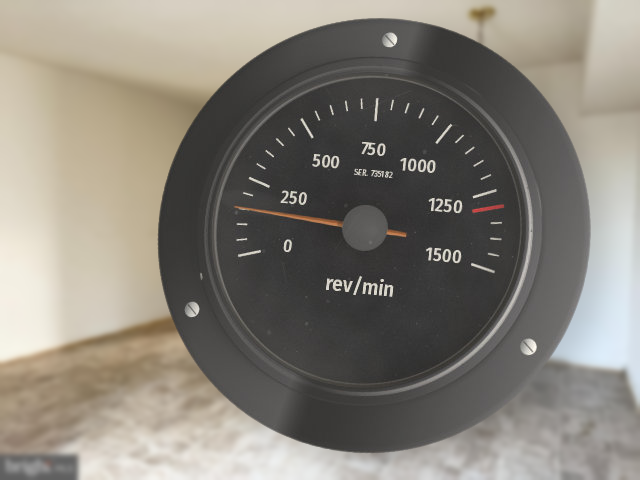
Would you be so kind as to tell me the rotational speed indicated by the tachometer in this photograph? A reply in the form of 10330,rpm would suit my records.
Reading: 150,rpm
